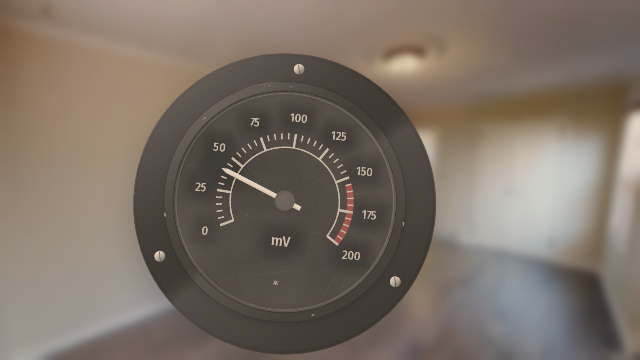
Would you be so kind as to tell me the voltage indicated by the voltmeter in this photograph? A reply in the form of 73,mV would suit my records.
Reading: 40,mV
